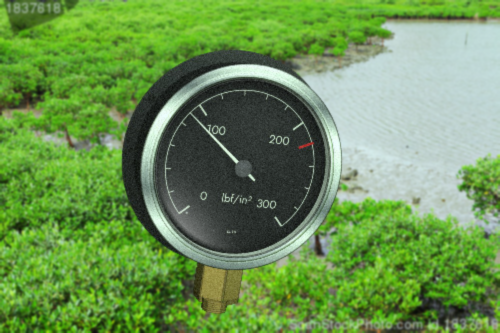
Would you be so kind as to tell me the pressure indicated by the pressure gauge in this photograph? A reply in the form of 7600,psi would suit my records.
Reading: 90,psi
